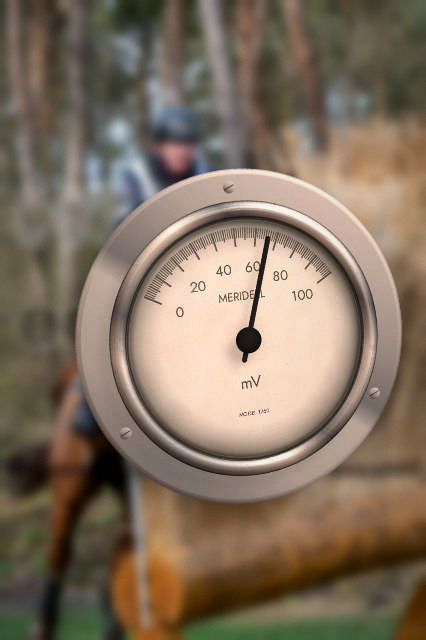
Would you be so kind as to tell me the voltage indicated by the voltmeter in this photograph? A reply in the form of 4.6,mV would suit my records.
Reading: 65,mV
